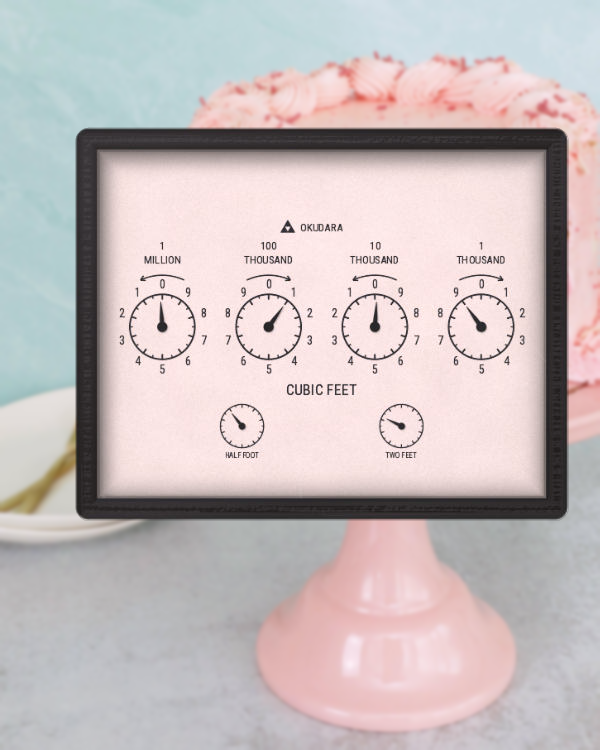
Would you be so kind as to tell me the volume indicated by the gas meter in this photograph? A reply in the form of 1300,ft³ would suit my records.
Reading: 9900,ft³
